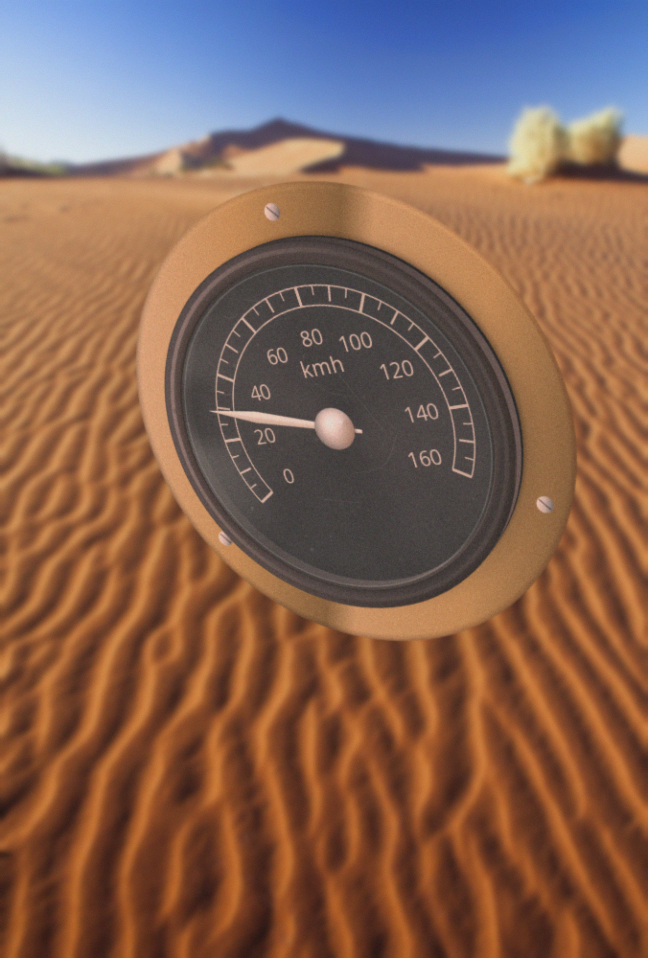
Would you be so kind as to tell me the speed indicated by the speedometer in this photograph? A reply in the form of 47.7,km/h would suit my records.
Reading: 30,km/h
